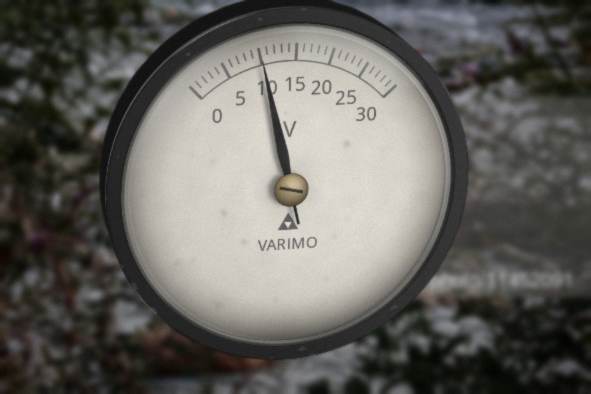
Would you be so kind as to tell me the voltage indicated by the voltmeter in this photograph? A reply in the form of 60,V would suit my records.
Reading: 10,V
